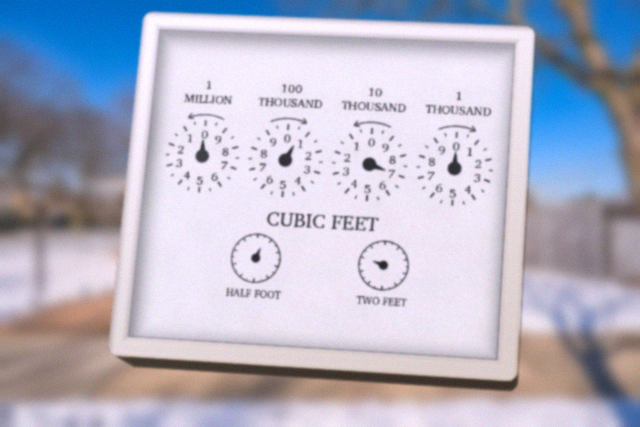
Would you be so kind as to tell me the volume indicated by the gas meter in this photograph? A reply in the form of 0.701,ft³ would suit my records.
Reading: 7000,ft³
